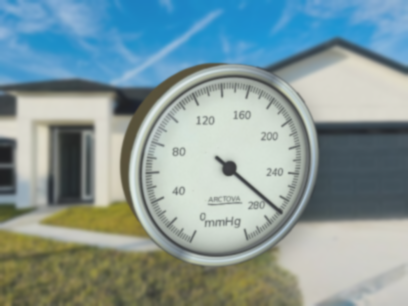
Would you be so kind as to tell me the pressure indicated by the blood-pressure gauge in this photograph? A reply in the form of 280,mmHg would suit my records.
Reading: 270,mmHg
